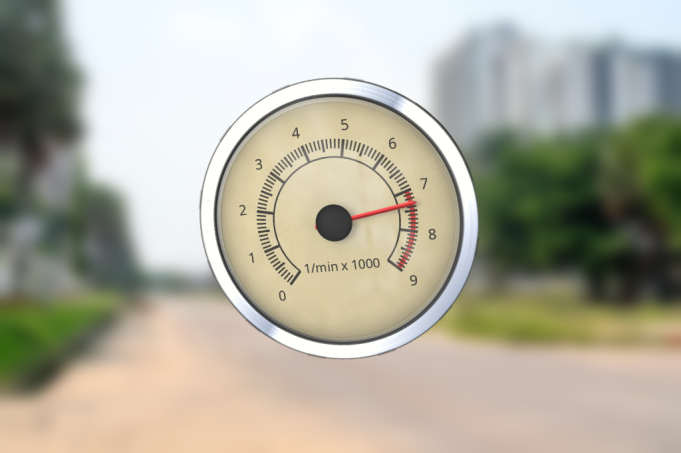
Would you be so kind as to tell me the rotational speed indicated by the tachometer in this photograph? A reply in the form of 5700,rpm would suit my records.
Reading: 7300,rpm
